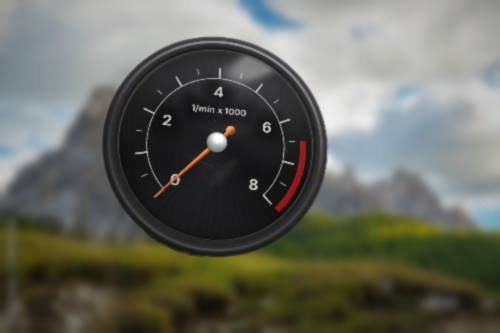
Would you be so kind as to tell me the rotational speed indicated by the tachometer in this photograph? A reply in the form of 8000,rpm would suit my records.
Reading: 0,rpm
